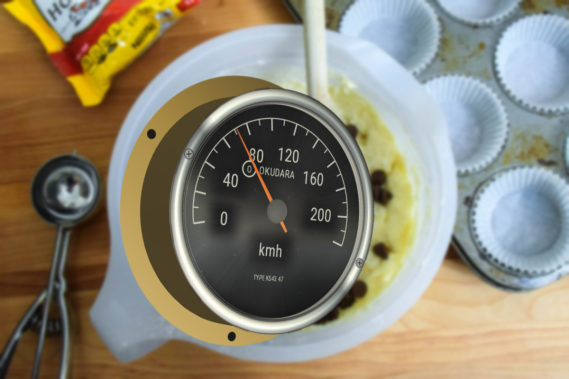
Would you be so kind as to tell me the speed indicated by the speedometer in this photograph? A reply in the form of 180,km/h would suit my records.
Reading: 70,km/h
